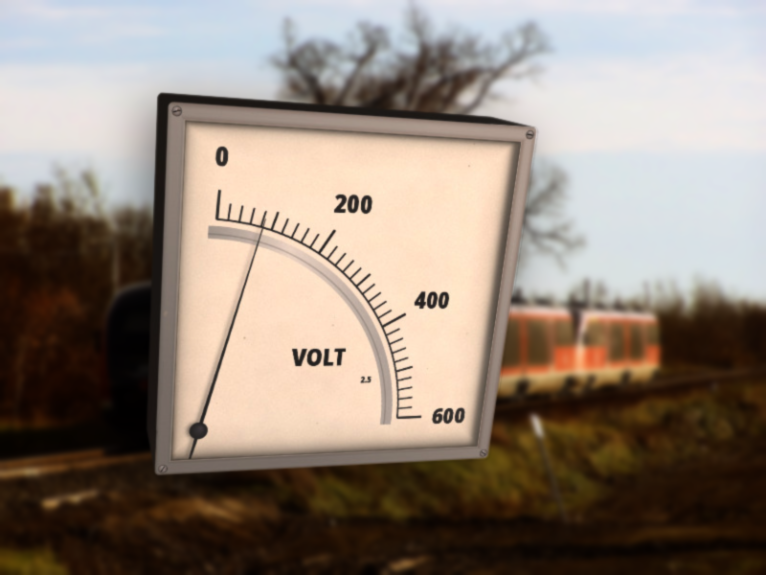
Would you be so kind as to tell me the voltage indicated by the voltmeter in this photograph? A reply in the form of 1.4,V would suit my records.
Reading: 80,V
